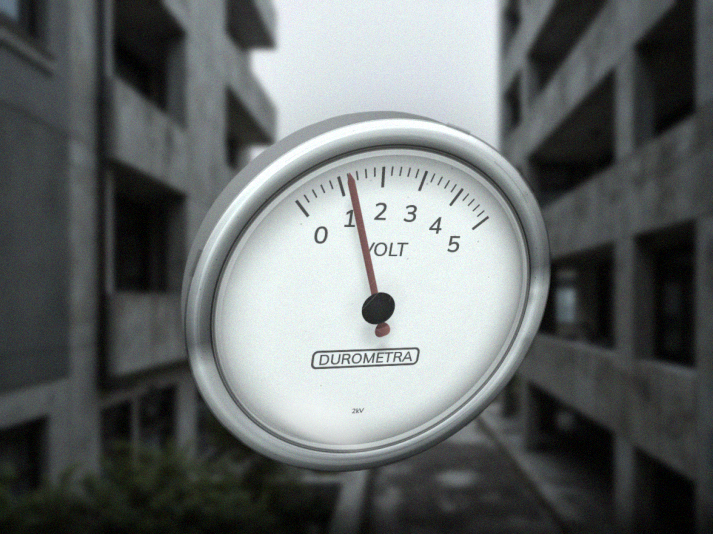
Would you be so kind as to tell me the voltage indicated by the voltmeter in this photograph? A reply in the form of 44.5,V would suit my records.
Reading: 1.2,V
